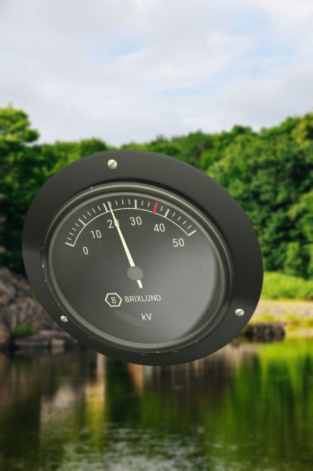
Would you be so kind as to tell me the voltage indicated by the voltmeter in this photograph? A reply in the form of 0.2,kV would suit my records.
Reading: 22,kV
